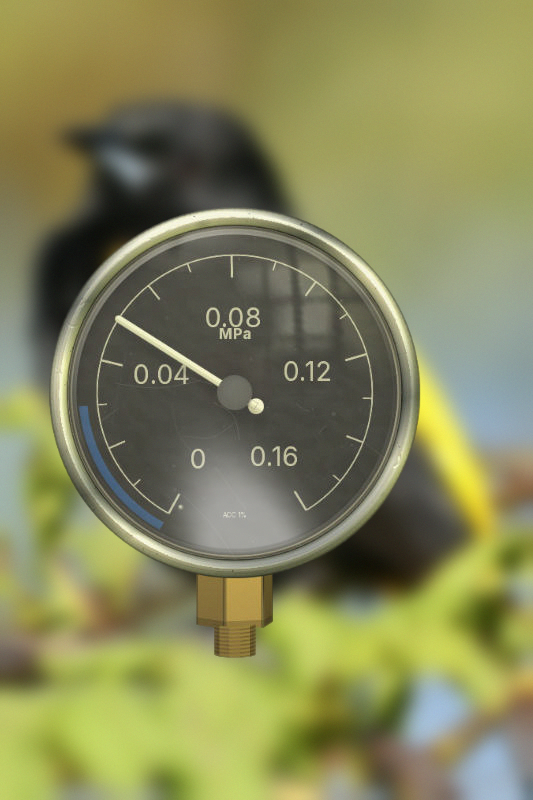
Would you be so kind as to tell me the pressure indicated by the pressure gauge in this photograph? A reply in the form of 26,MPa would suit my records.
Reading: 0.05,MPa
